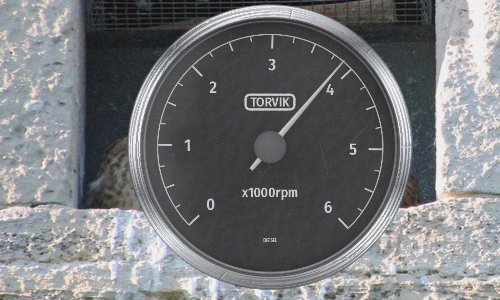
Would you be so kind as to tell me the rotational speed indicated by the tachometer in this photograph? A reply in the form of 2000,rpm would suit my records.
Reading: 3875,rpm
